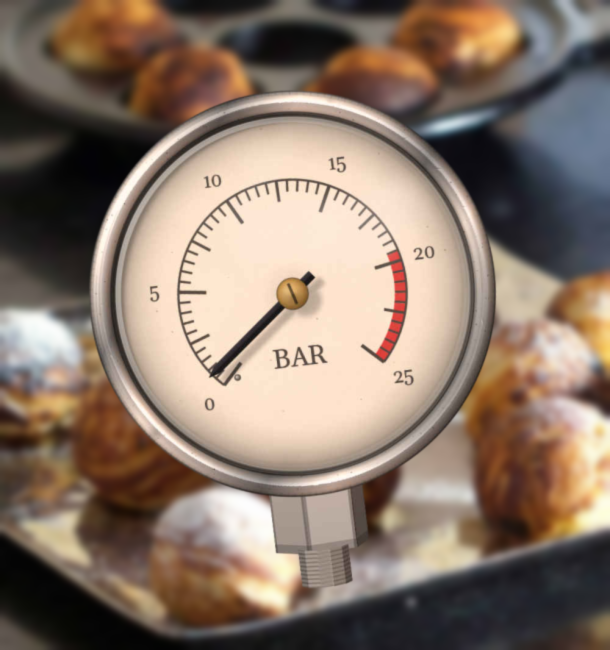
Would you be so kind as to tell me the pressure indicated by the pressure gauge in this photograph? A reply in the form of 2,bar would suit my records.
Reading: 0.75,bar
